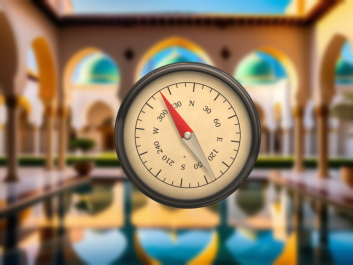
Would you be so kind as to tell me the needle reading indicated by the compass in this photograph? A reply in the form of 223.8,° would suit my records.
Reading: 320,°
